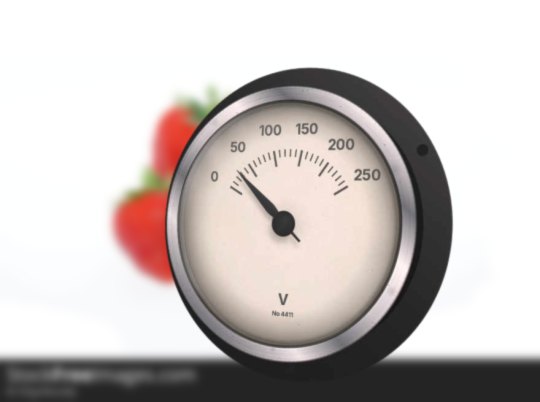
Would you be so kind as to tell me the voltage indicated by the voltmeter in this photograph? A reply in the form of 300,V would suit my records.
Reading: 30,V
